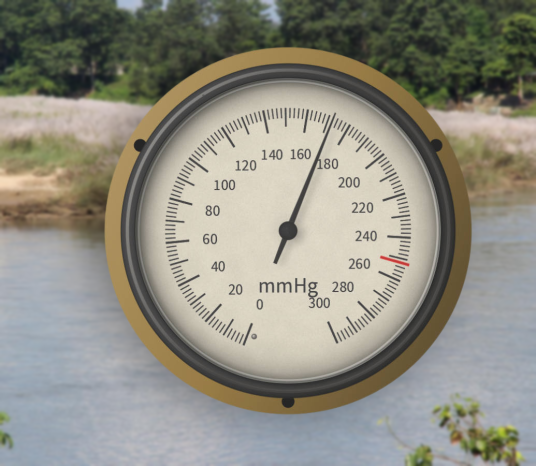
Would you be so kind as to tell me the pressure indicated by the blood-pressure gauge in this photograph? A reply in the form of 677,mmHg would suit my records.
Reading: 172,mmHg
